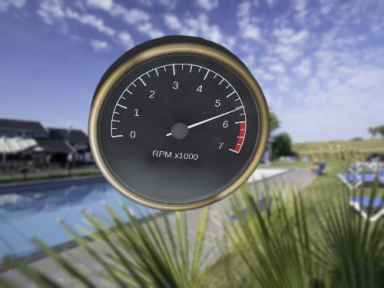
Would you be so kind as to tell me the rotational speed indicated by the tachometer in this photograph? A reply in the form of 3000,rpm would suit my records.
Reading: 5500,rpm
